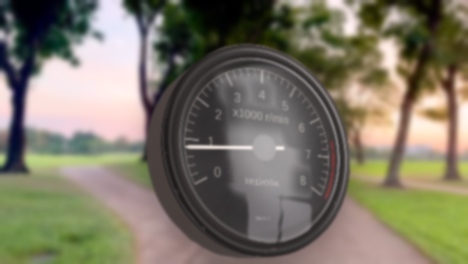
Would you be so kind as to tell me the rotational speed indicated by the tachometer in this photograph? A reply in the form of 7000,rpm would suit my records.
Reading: 800,rpm
